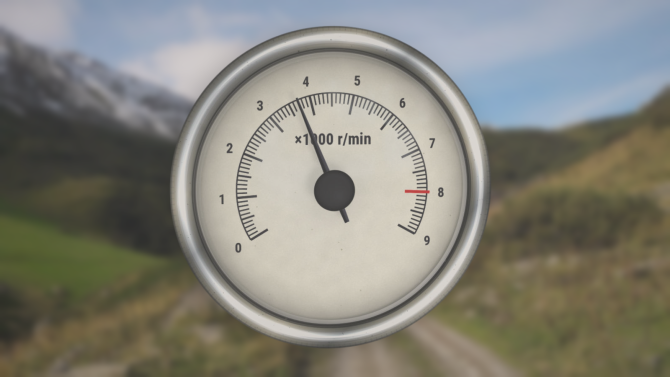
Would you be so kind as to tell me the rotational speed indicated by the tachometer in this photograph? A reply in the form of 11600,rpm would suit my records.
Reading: 3700,rpm
